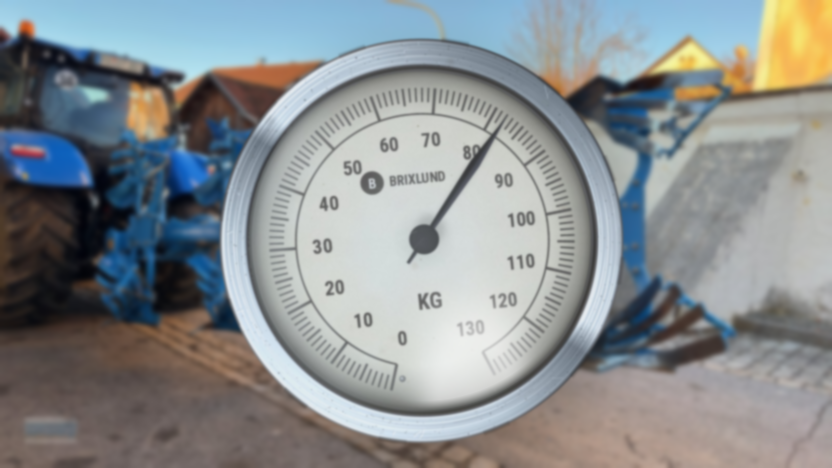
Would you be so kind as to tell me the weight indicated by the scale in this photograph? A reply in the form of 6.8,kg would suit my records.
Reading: 82,kg
